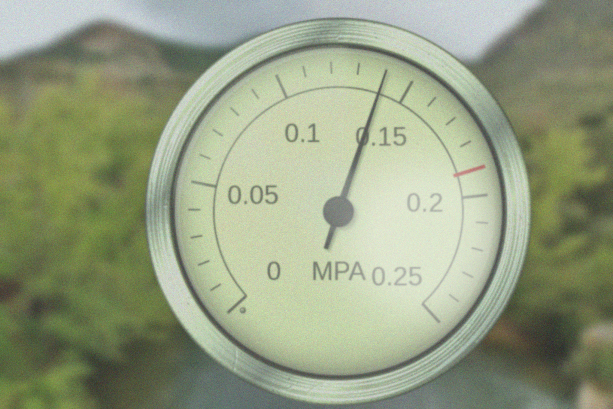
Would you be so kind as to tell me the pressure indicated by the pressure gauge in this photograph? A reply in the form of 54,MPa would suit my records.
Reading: 0.14,MPa
